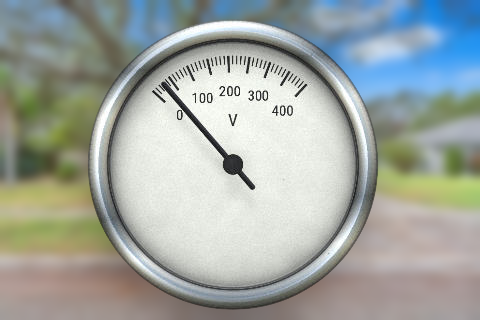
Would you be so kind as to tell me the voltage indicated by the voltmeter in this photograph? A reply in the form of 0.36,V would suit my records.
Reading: 30,V
